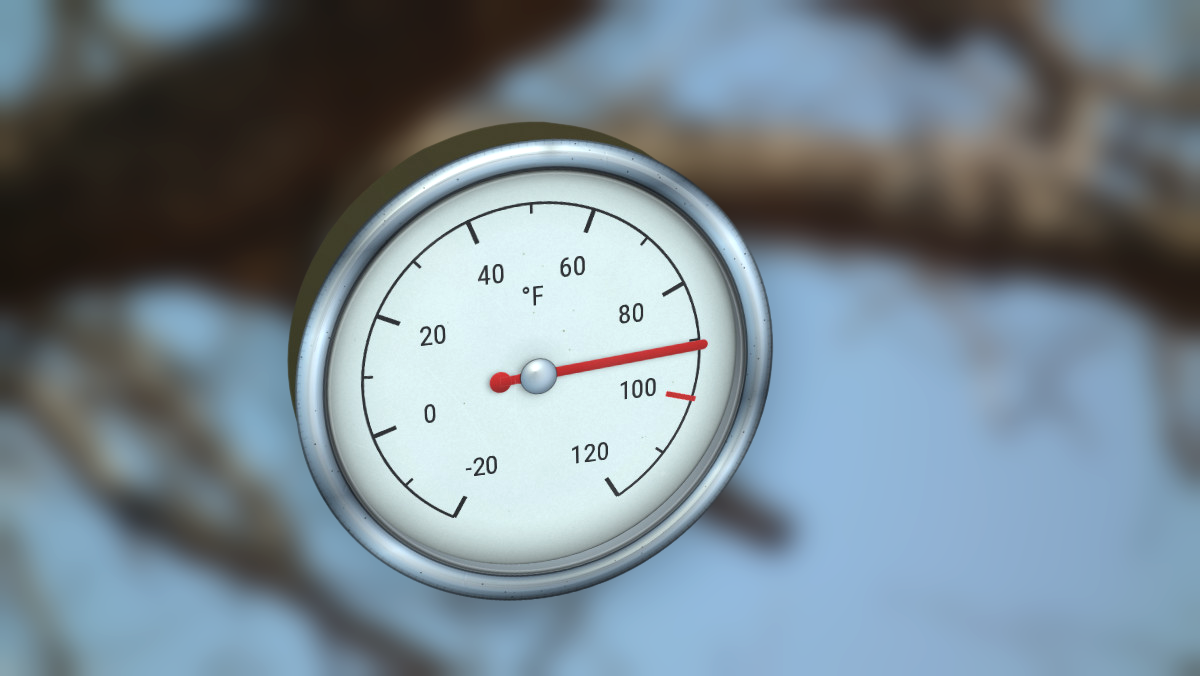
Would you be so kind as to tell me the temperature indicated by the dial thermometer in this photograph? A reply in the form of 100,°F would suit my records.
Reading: 90,°F
